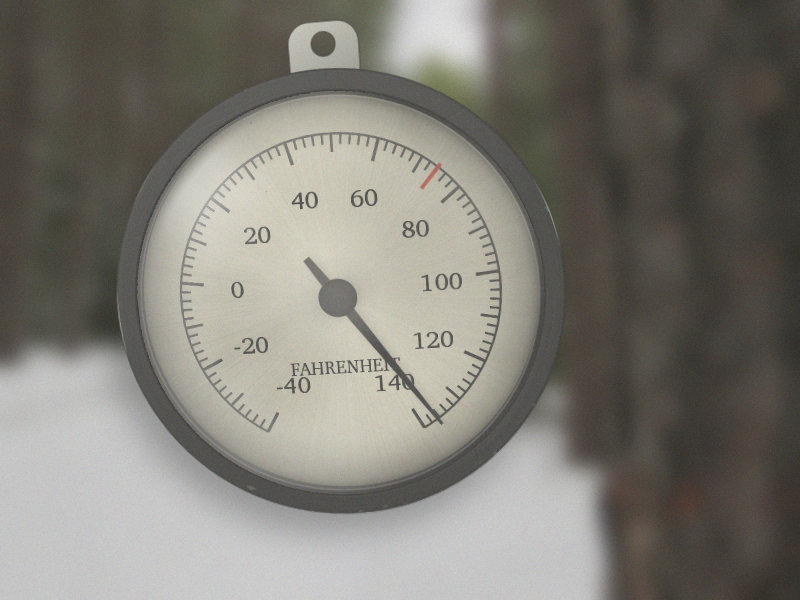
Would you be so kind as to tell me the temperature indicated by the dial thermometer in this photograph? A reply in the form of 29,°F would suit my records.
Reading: 136,°F
